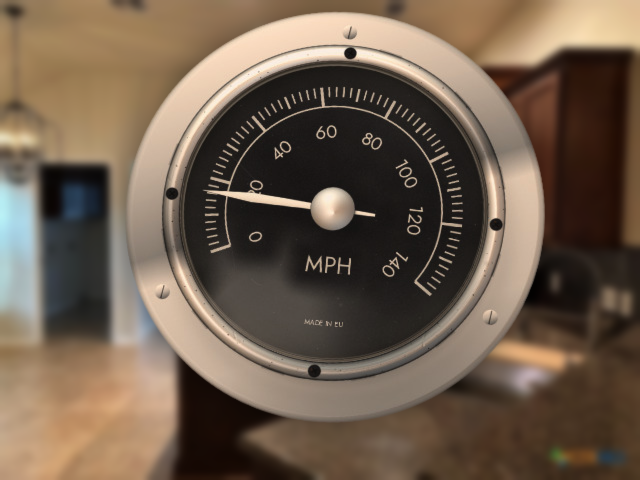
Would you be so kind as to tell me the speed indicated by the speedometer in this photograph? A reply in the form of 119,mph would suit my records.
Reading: 16,mph
